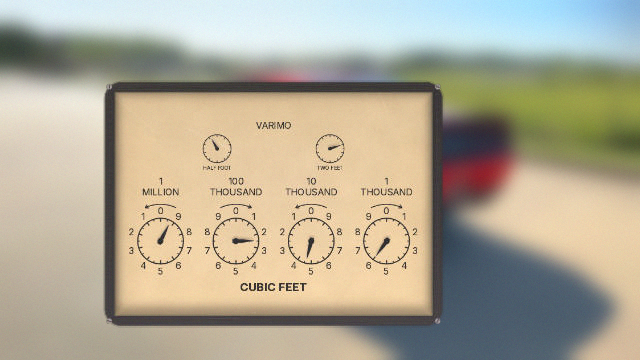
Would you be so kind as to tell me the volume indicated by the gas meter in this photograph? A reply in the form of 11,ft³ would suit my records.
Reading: 924600,ft³
